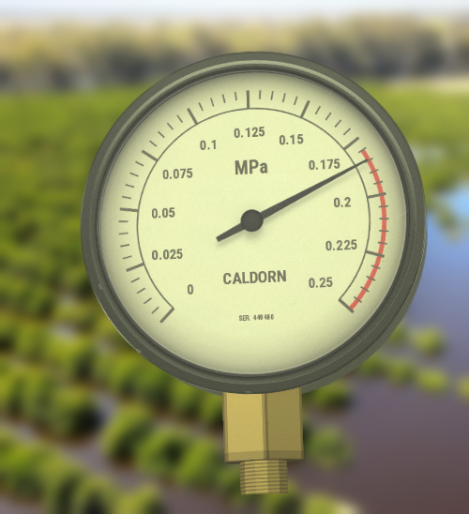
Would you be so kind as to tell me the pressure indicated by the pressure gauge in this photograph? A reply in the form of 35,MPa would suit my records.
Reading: 0.185,MPa
